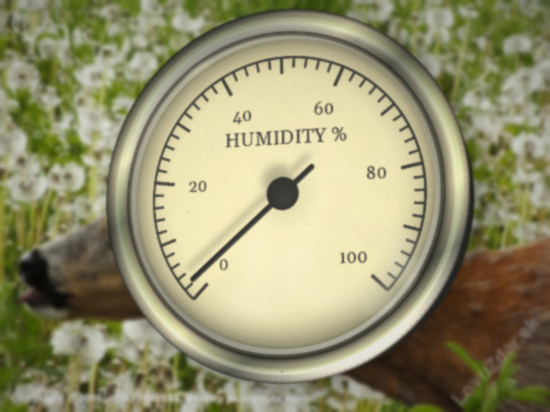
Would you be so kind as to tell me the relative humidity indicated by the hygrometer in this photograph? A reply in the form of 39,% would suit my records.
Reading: 2,%
